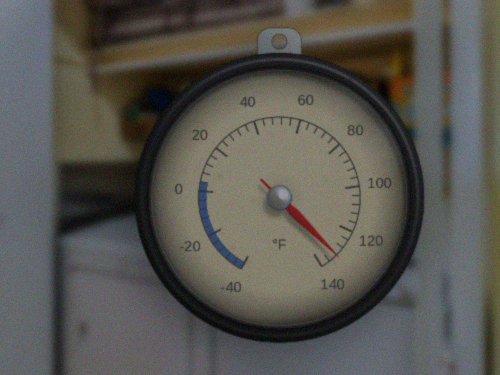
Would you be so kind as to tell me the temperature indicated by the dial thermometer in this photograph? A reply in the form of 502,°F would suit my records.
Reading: 132,°F
